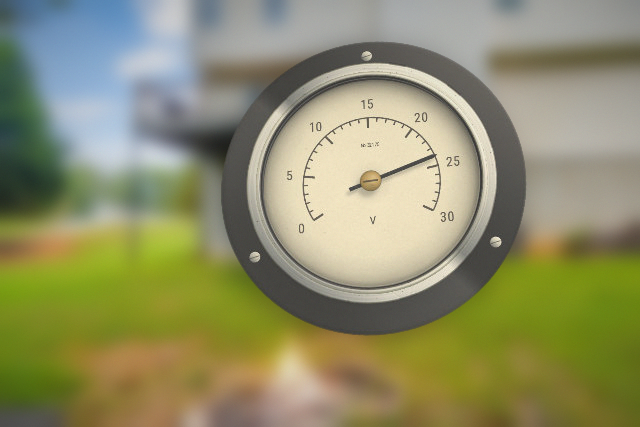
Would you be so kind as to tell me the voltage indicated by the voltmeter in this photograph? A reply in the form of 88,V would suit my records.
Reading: 24,V
